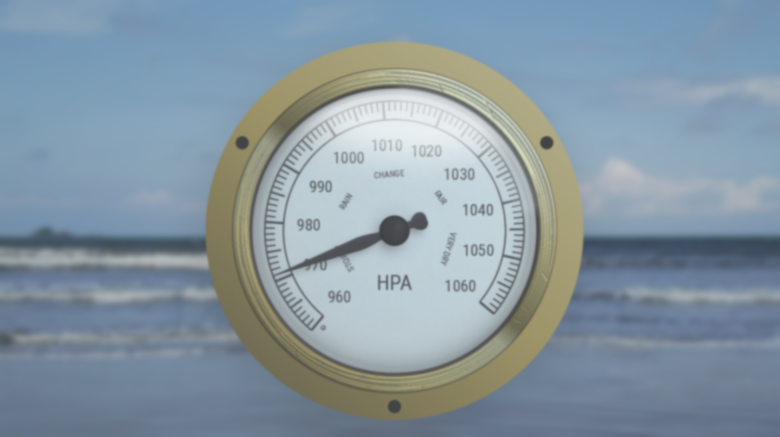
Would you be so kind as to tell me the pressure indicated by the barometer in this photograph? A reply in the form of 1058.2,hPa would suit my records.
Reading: 971,hPa
